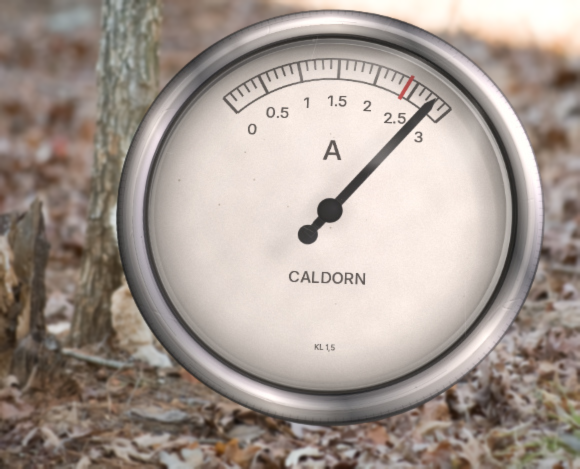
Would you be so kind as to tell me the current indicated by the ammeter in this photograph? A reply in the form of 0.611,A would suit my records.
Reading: 2.8,A
